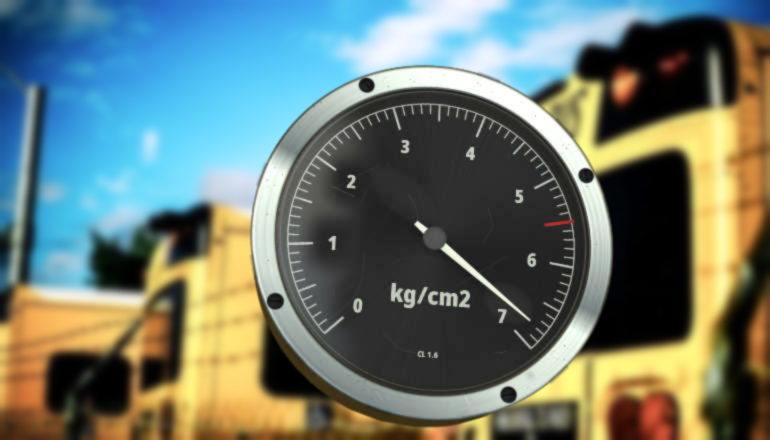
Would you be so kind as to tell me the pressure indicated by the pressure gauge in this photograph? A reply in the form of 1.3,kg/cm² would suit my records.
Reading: 6.8,kg/cm²
